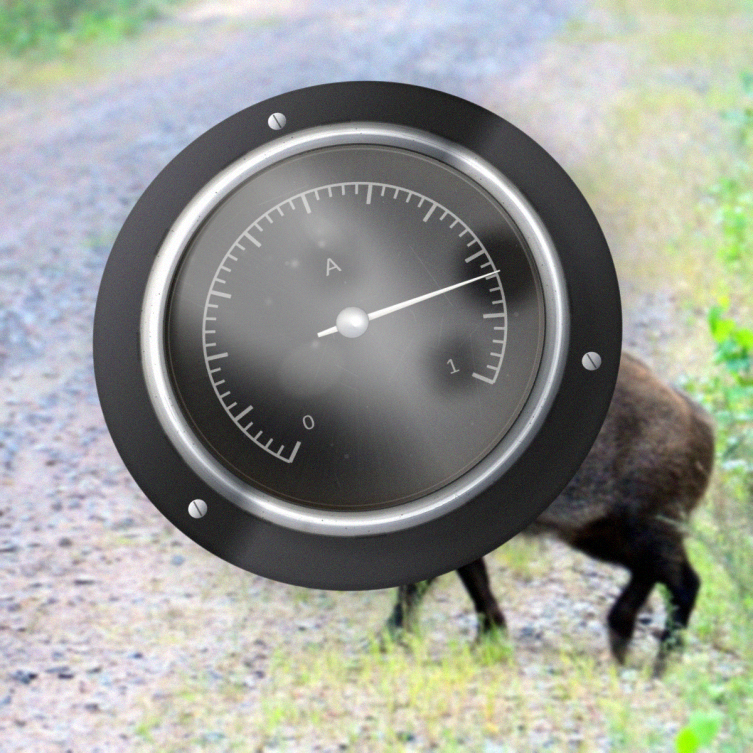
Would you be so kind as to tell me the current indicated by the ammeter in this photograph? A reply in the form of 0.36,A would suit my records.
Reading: 0.84,A
